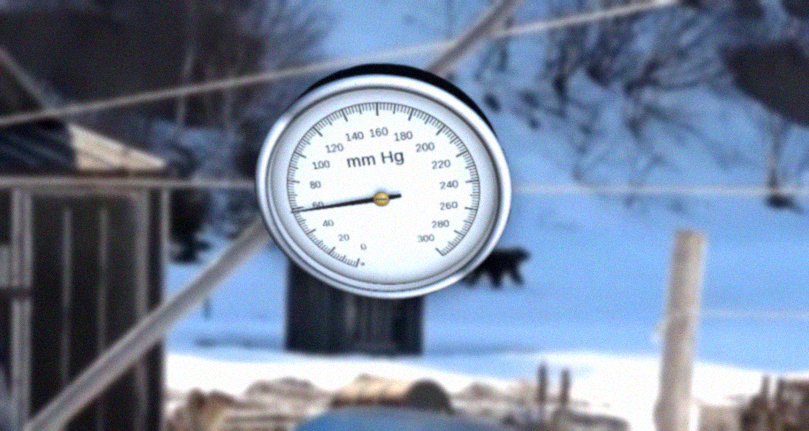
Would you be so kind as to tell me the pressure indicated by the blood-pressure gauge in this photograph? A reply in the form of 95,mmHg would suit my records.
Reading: 60,mmHg
